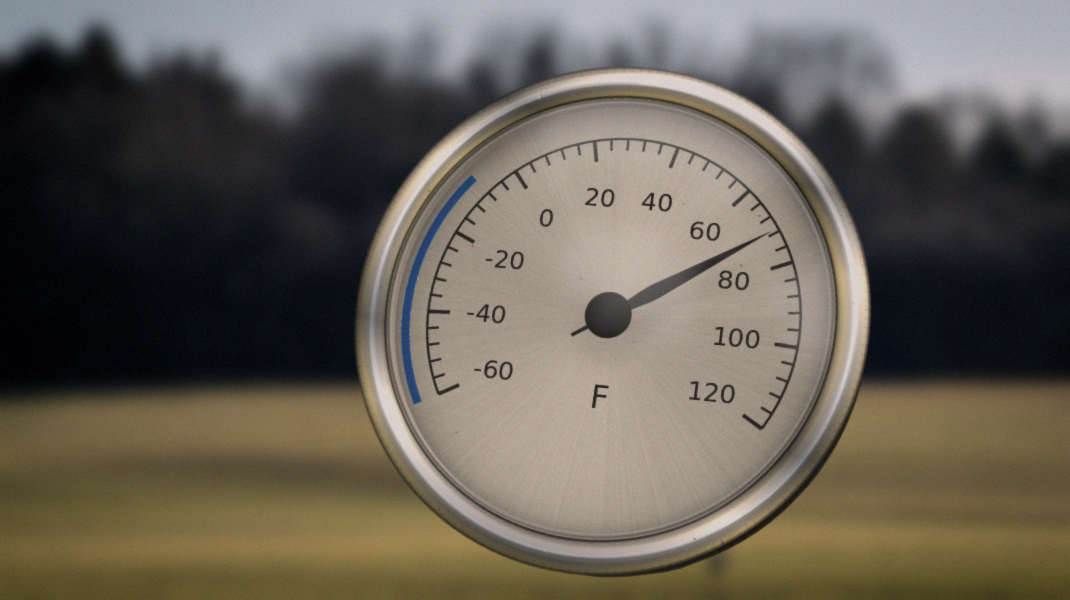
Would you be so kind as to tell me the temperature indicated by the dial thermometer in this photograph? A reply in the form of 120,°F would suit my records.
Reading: 72,°F
